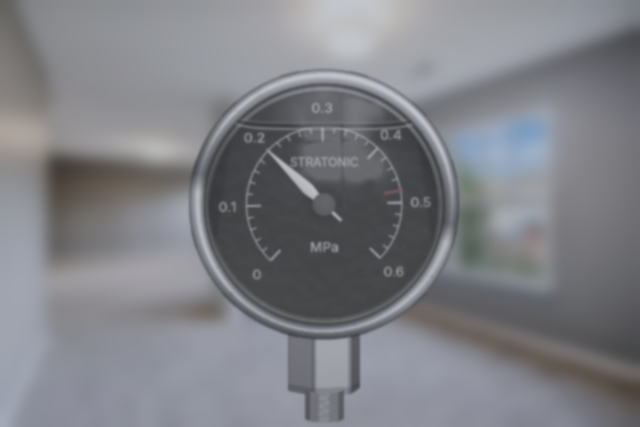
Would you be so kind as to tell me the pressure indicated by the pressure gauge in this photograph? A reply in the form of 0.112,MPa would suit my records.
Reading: 0.2,MPa
